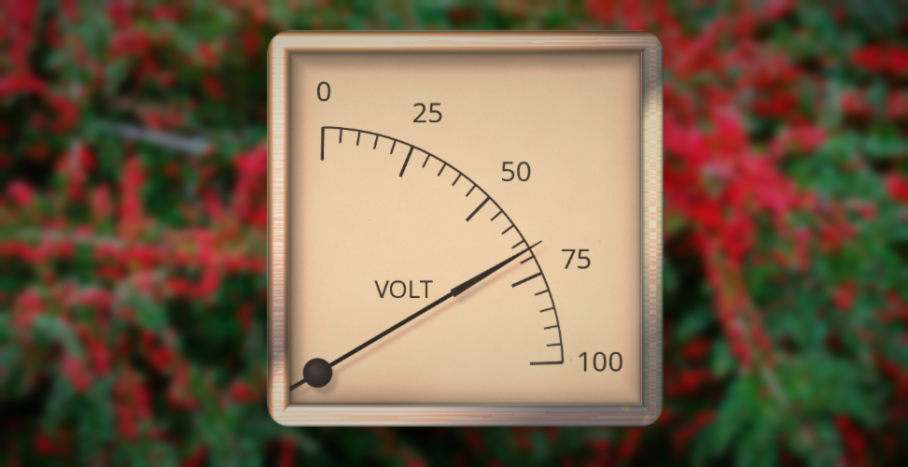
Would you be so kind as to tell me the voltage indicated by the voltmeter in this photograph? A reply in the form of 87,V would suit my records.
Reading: 67.5,V
